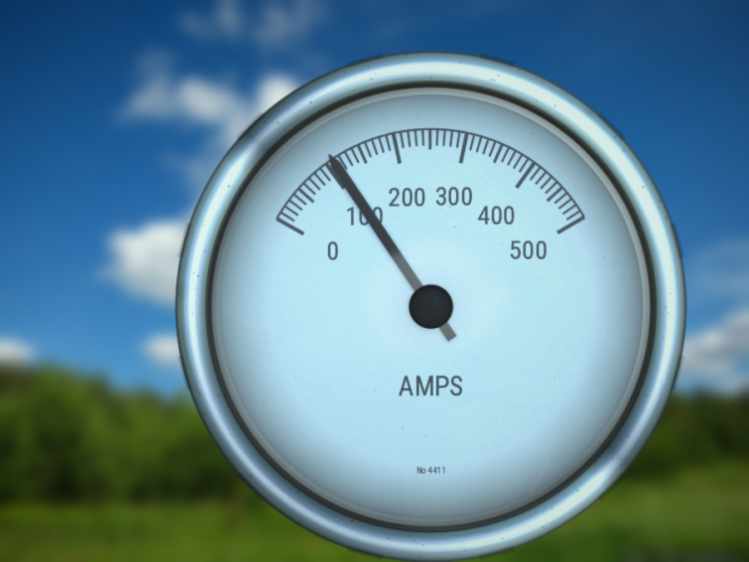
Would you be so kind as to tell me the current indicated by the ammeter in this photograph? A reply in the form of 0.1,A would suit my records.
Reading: 110,A
